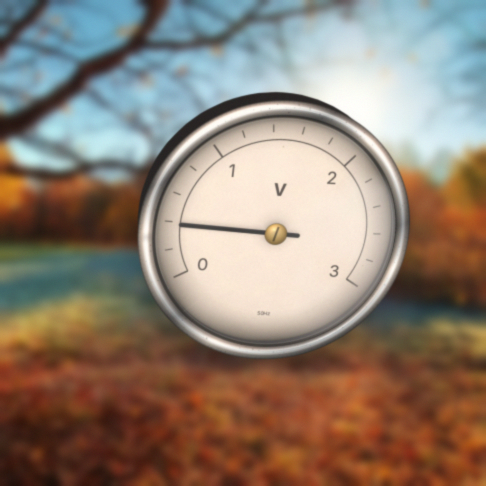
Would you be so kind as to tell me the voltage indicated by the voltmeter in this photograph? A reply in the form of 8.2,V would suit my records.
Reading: 0.4,V
